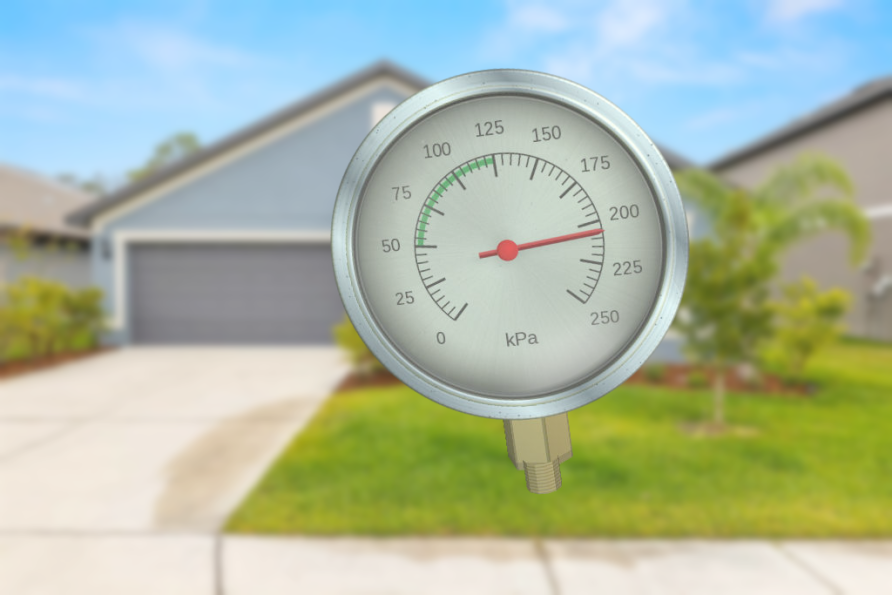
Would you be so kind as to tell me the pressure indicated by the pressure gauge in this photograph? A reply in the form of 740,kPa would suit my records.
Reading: 205,kPa
